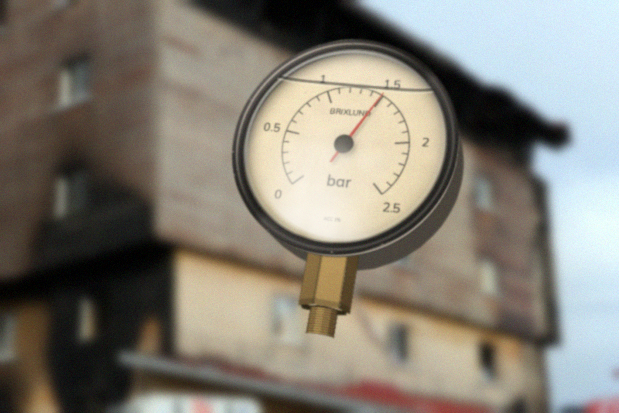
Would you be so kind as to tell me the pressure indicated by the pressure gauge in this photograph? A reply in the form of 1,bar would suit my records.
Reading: 1.5,bar
